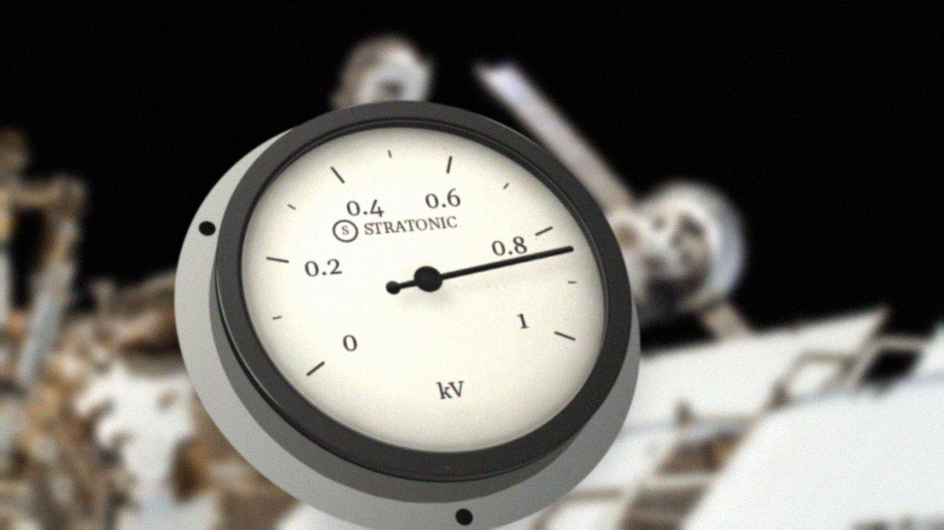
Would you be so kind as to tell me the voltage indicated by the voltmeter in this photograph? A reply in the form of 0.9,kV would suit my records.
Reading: 0.85,kV
